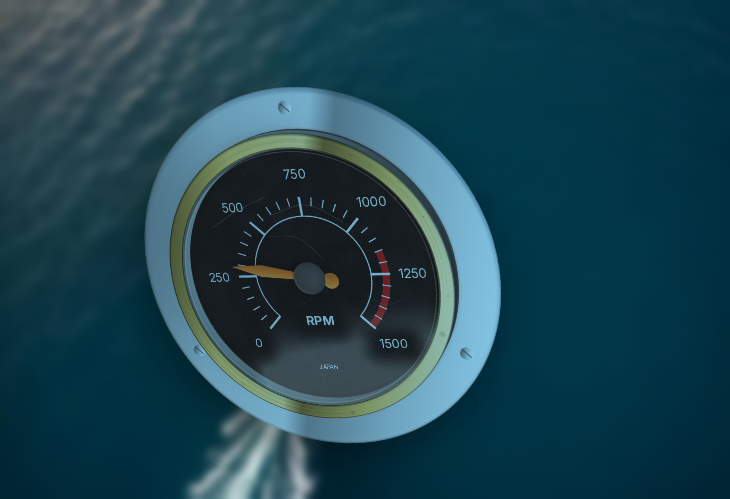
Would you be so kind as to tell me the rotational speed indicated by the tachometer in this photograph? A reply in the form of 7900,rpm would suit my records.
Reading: 300,rpm
